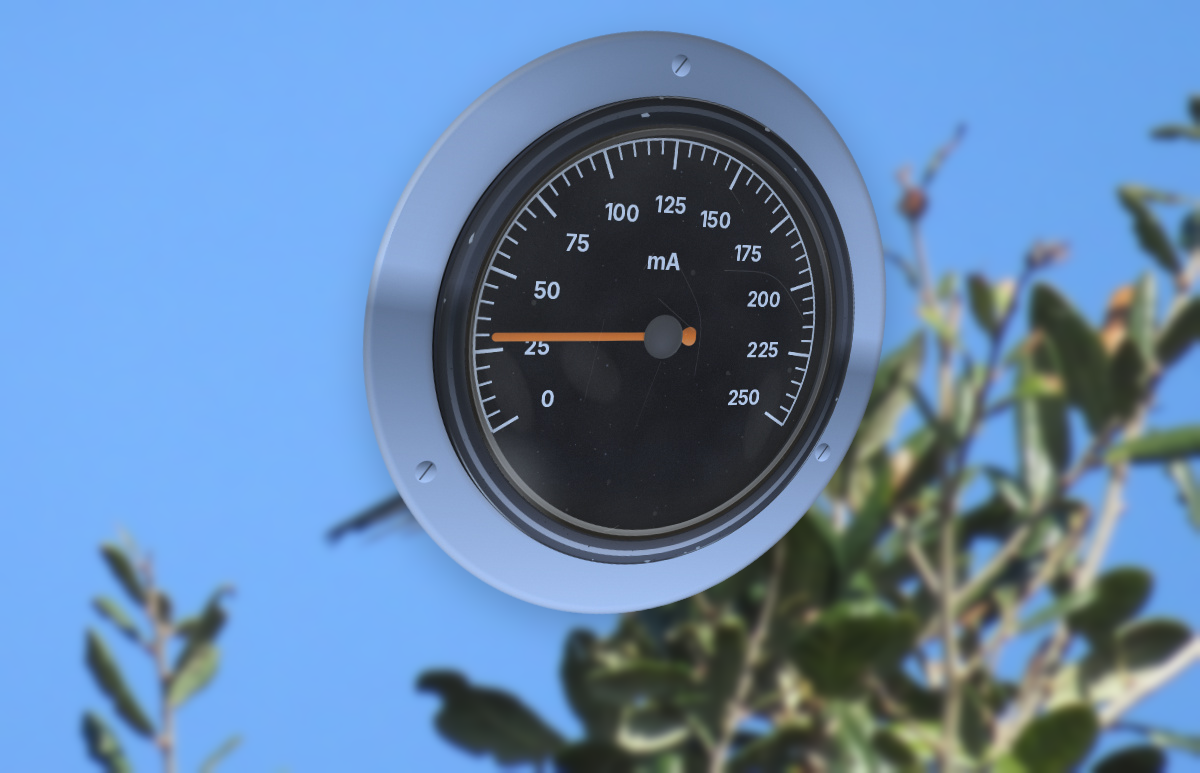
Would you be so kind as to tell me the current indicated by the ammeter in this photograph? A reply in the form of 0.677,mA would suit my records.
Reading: 30,mA
